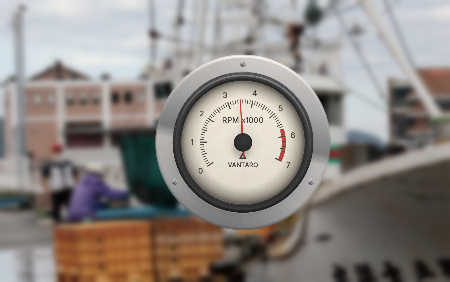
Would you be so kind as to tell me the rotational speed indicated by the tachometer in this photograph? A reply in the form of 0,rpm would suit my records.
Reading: 3500,rpm
